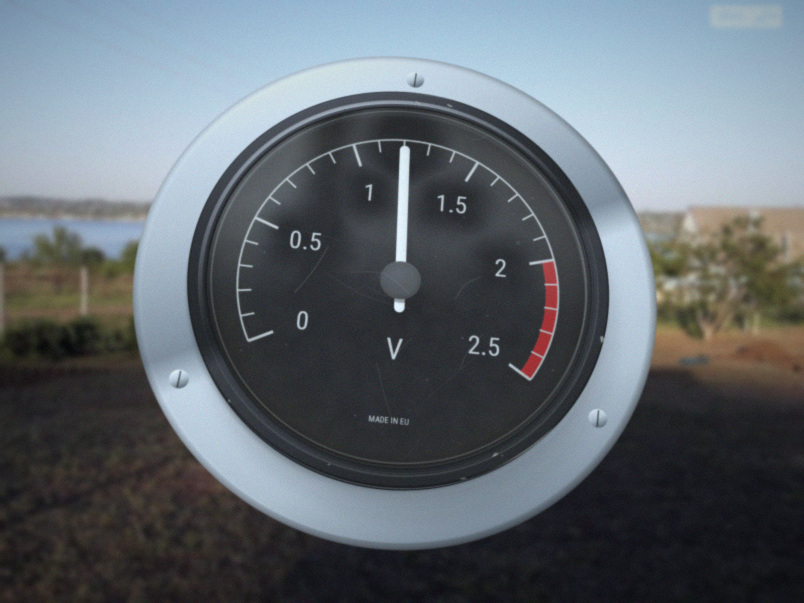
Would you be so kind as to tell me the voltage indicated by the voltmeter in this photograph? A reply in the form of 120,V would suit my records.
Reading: 1.2,V
